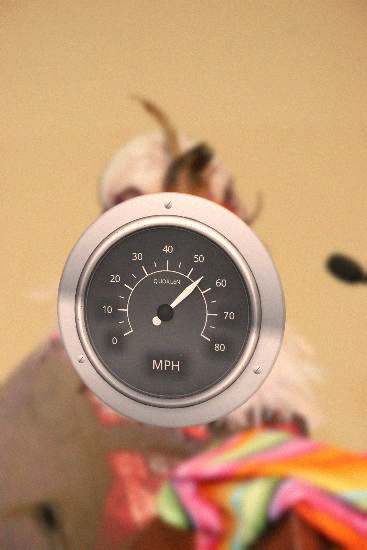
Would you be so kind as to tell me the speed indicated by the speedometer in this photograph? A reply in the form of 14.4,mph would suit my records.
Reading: 55,mph
